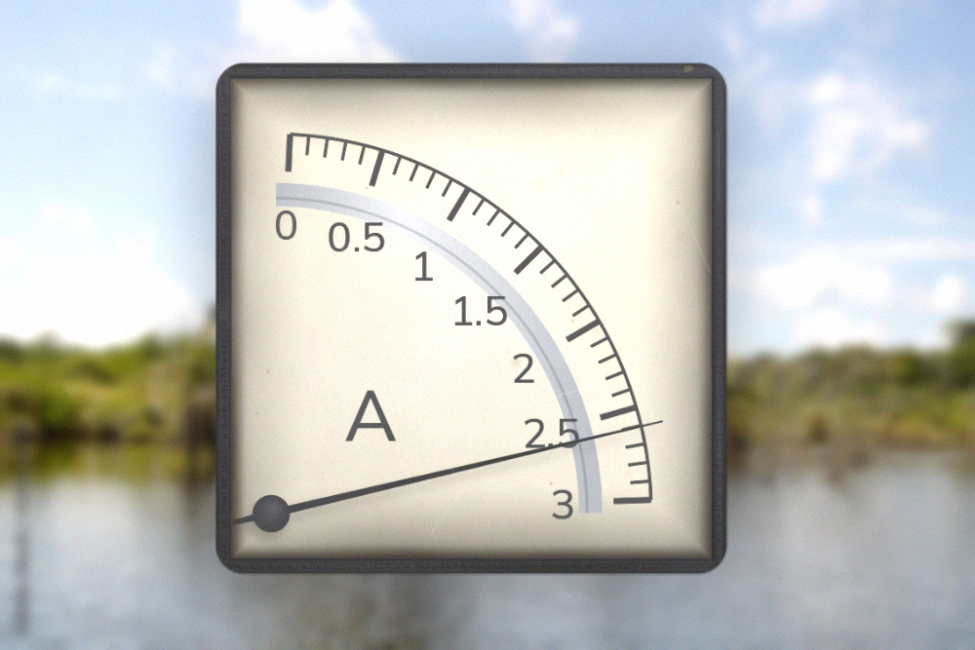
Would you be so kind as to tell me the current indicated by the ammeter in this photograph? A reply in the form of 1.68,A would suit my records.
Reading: 2.6,A
